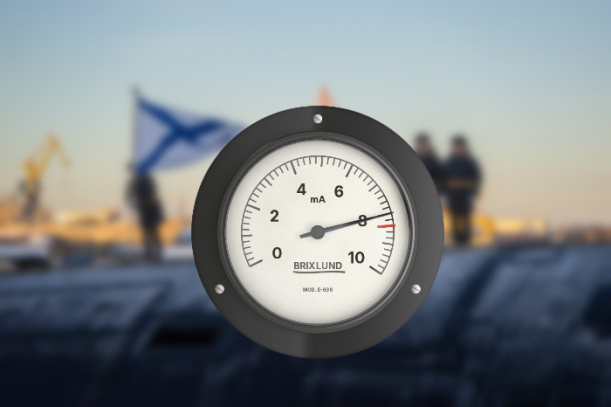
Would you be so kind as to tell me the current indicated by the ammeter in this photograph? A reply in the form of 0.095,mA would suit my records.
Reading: 8,mA
